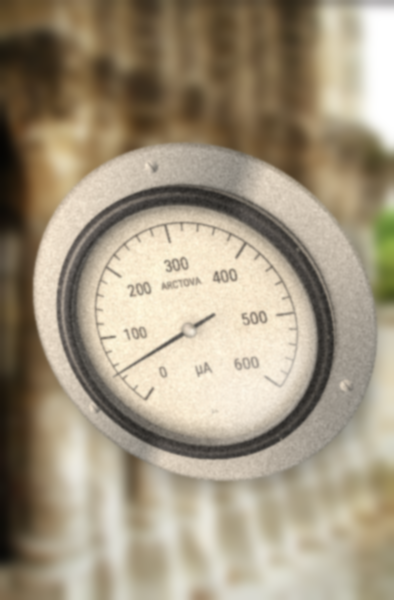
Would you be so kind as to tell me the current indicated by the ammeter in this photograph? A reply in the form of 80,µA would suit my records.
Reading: 50,µA
